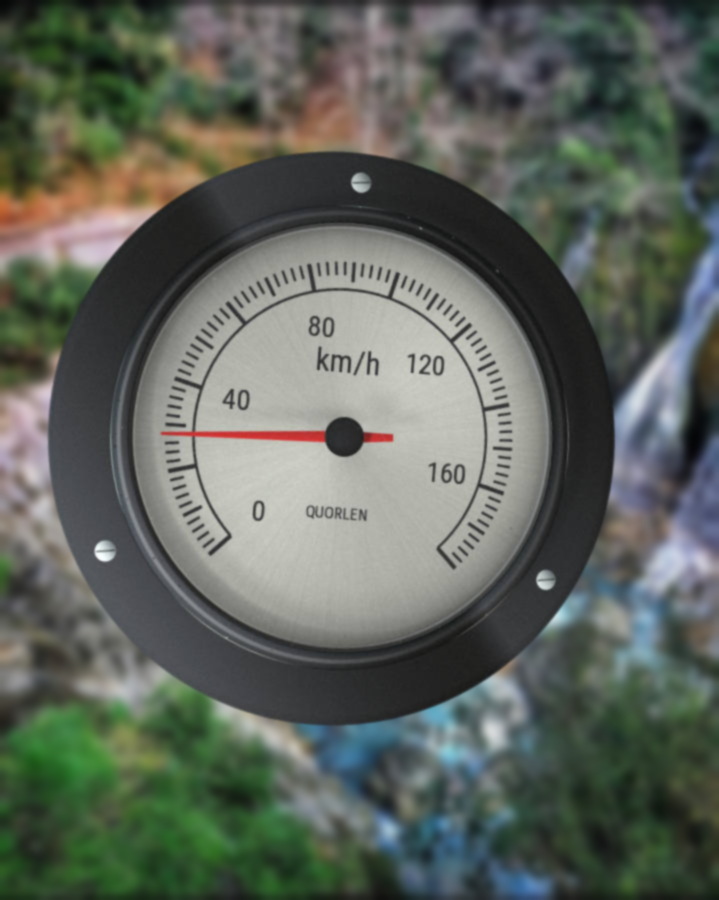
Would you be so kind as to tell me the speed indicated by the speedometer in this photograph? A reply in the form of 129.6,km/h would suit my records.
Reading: 28,km/h
